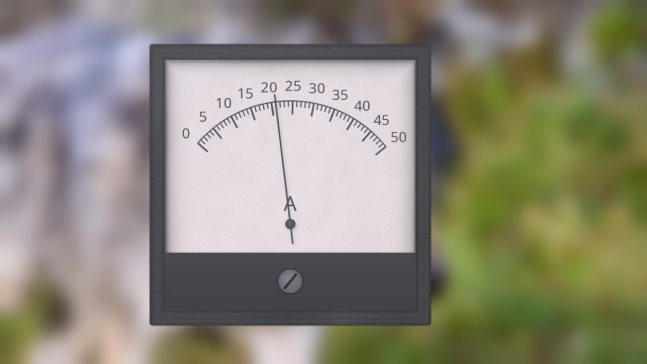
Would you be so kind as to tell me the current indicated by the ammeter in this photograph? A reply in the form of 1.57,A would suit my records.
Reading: 21,A
